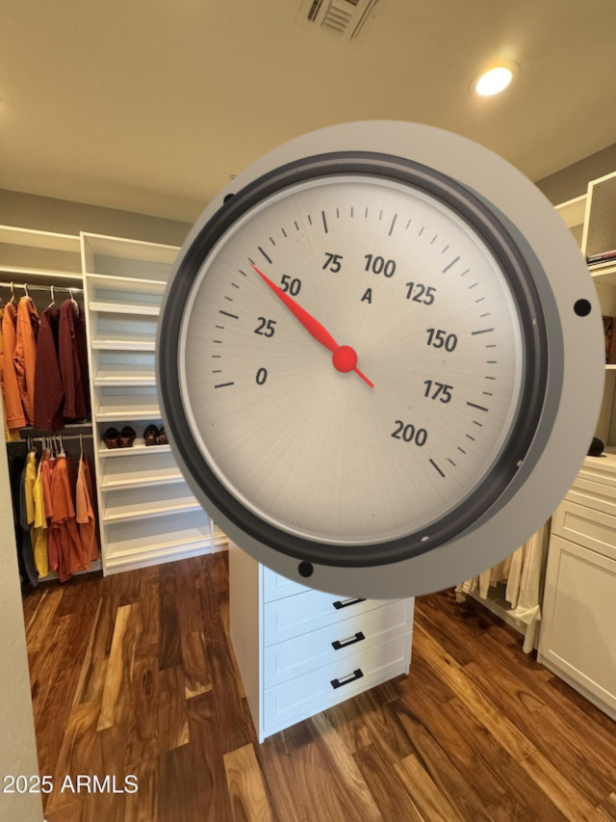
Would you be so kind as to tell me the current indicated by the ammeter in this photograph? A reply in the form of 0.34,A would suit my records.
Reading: 45,A
